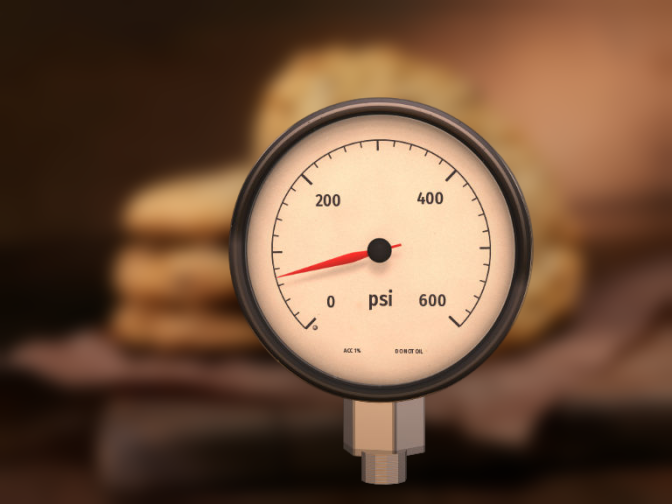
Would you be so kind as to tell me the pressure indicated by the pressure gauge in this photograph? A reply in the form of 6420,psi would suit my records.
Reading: 70,psi
